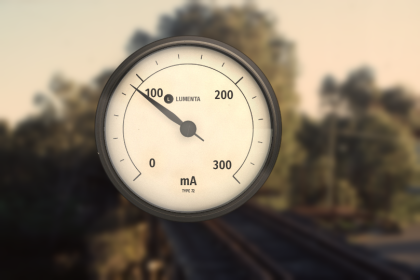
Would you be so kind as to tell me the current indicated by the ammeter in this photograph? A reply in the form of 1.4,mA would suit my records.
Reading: 90,mA
